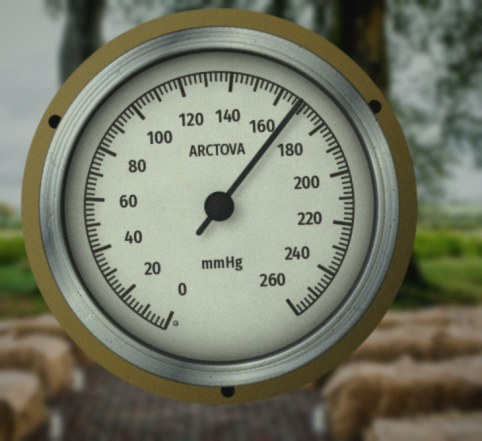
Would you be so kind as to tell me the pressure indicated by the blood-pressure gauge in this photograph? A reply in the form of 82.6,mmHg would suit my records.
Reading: 168,mmHg
